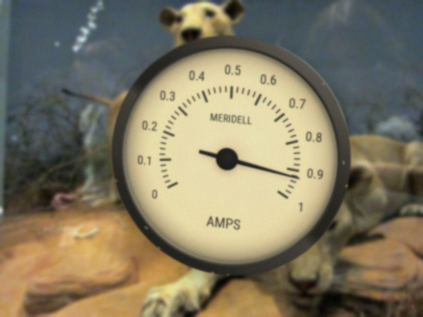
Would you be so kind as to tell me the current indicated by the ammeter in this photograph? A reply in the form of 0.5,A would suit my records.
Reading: 0.92,A
